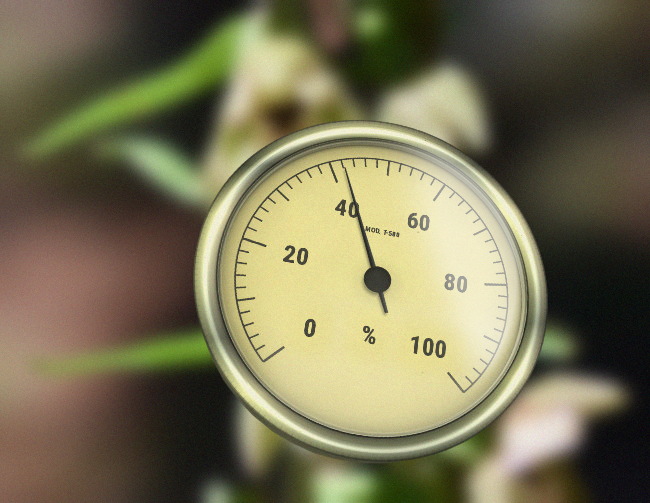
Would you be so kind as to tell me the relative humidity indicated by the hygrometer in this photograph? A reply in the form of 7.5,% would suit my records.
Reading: 42,%
